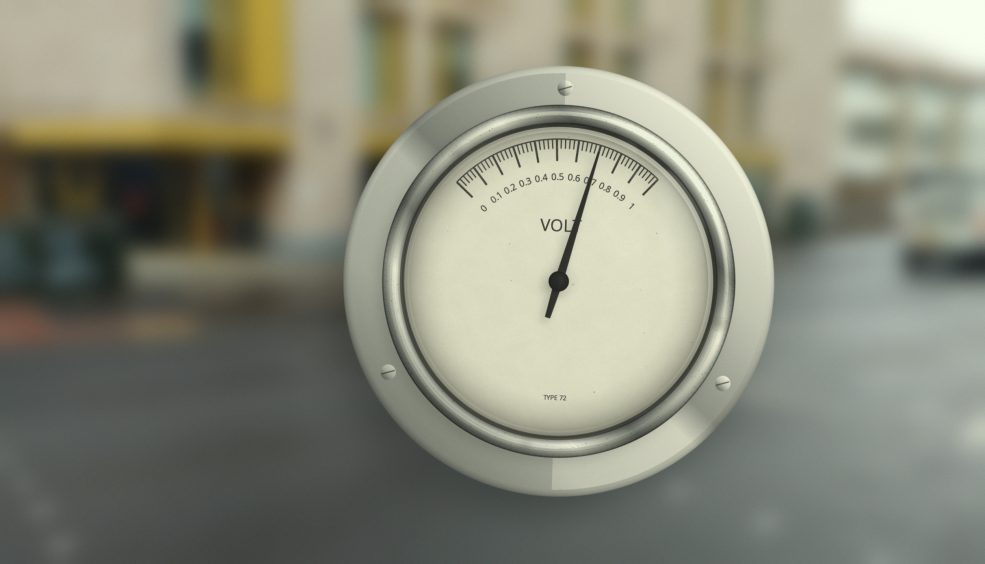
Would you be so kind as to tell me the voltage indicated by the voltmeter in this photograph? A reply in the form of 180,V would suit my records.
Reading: 0.7,V
